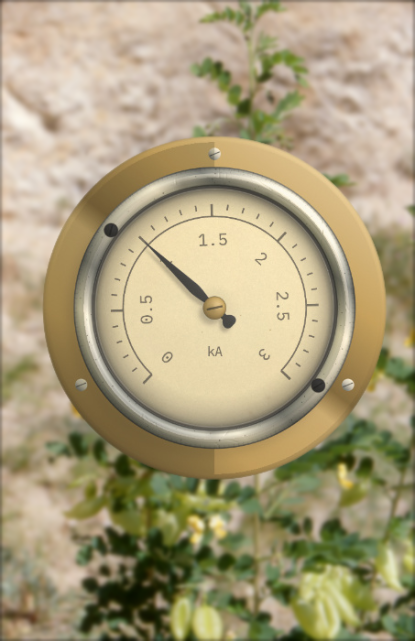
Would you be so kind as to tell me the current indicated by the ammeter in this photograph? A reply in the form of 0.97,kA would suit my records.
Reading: 1,kA
